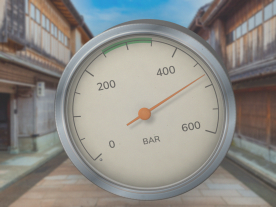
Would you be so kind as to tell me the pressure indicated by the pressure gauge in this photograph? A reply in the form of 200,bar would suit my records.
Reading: 475,bar
